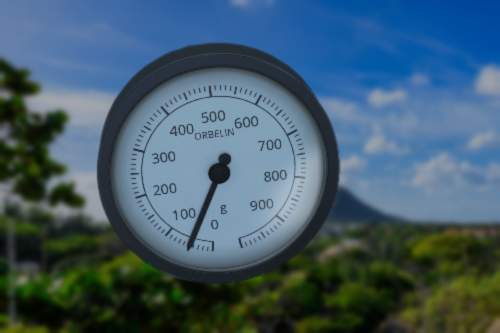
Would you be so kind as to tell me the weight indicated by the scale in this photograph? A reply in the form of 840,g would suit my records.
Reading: 50,g
